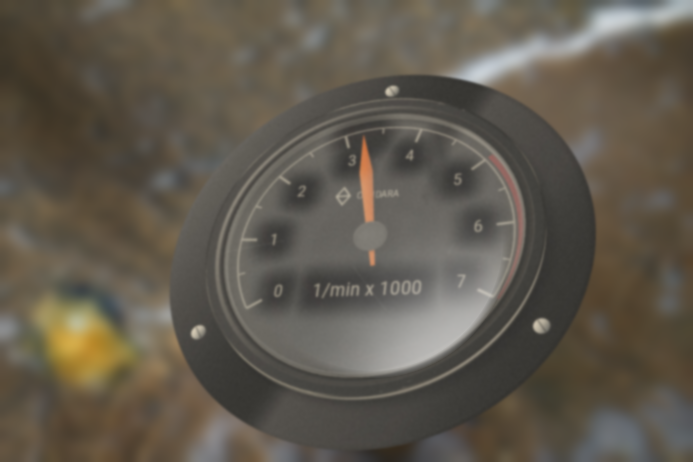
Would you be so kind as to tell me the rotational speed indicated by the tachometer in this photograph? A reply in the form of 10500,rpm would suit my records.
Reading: 3250,rpm
